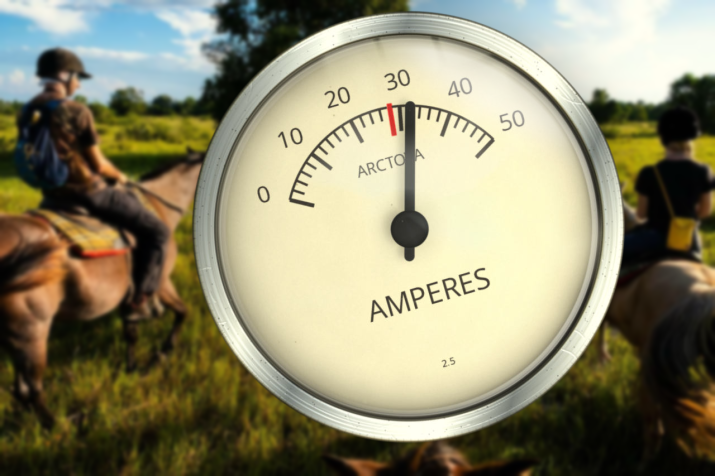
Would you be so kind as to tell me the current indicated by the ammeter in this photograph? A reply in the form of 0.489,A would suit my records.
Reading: 32,A
